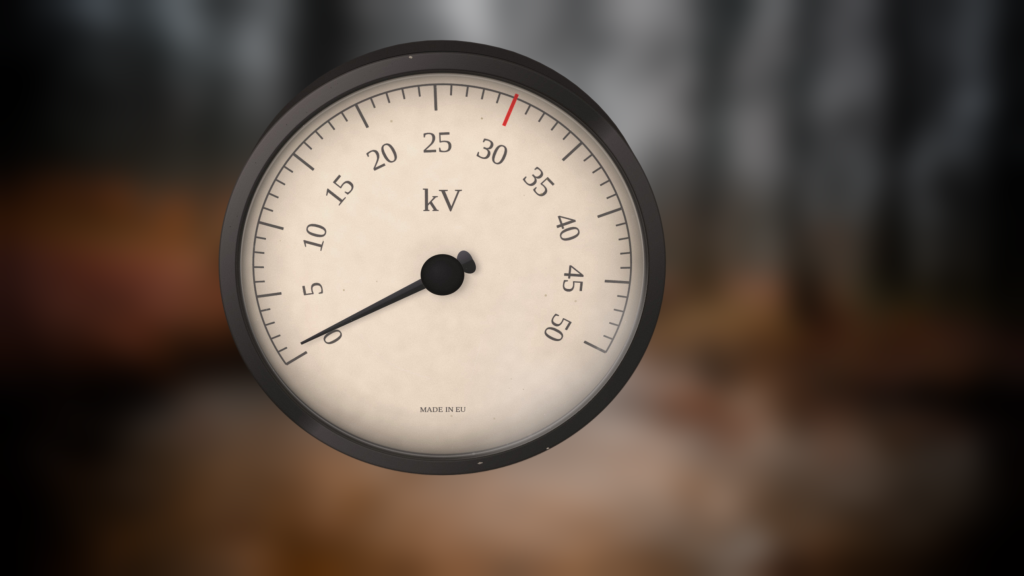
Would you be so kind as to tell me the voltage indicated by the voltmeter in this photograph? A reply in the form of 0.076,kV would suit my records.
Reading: 1,kV
